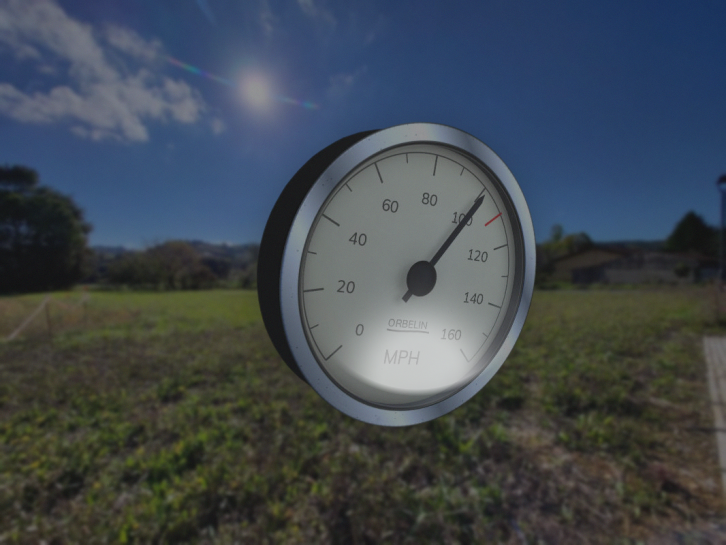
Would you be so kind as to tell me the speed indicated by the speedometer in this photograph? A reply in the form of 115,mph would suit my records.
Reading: 100,mph
